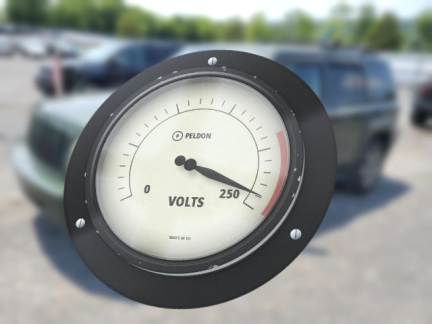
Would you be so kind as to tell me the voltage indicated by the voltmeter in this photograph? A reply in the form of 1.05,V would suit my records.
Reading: 240,V
